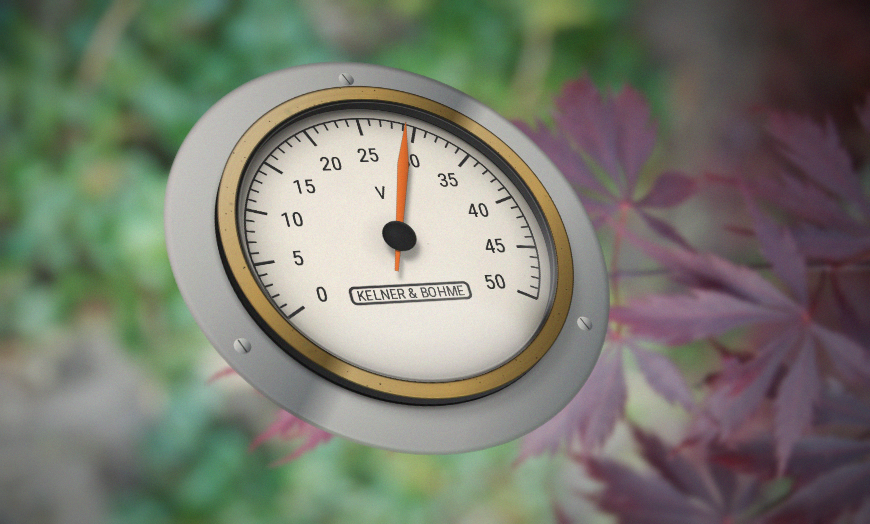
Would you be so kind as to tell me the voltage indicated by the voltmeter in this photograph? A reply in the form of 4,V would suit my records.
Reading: 29,V
